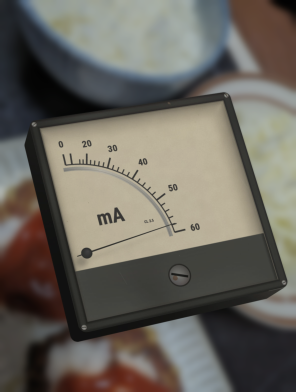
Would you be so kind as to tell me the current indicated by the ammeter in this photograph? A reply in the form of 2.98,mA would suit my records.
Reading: 58,mA
